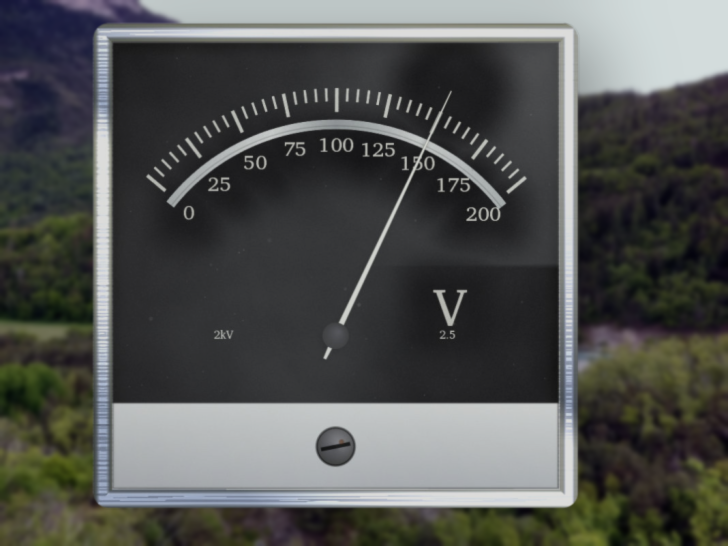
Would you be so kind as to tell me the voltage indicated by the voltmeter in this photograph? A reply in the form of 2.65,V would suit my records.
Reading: 150,V
